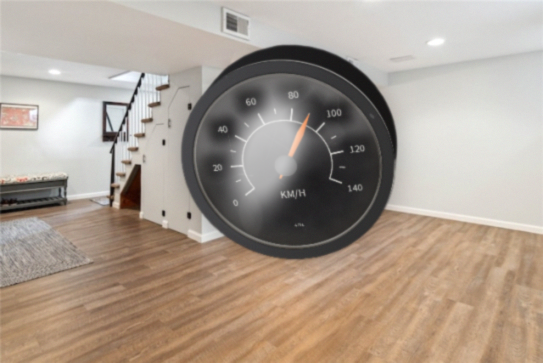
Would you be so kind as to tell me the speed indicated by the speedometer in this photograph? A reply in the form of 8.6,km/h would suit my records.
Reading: 90,km/h
